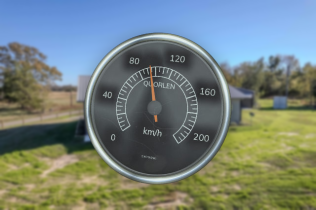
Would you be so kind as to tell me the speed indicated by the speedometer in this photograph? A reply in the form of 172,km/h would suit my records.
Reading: 95,km/h
